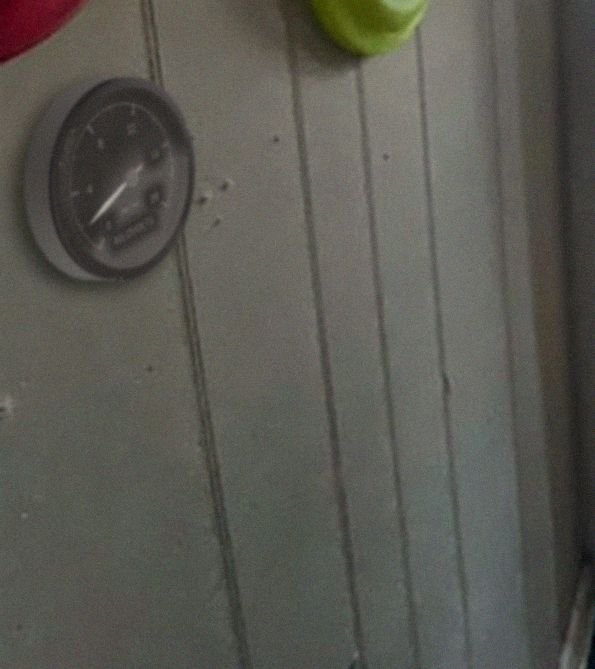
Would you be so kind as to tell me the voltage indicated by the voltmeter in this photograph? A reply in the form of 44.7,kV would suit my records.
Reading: 2,kV
